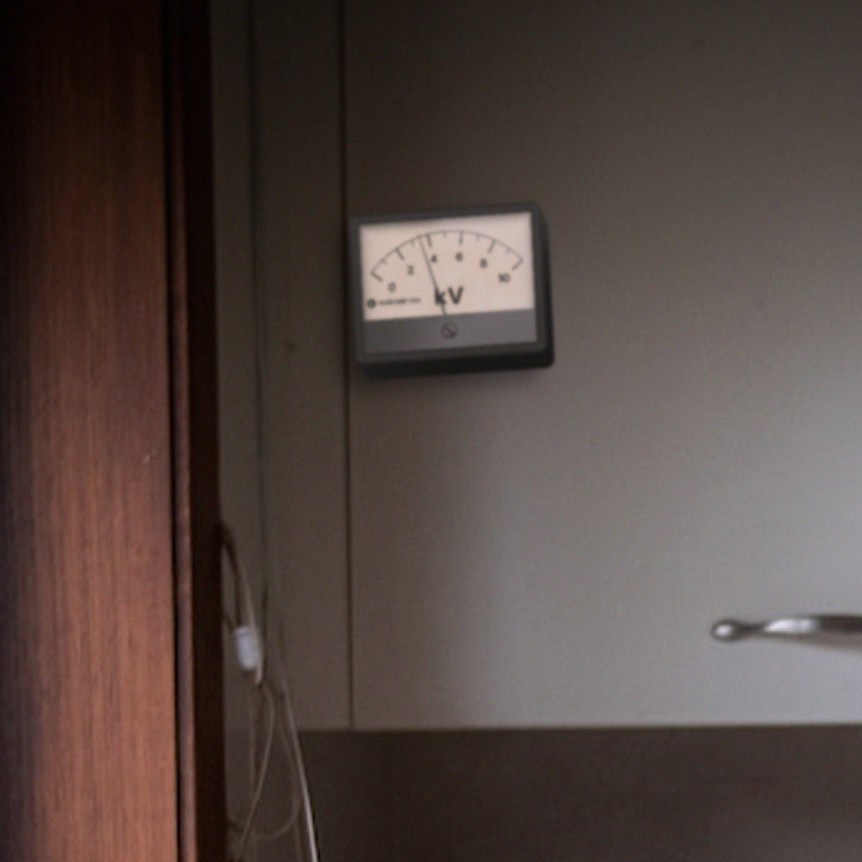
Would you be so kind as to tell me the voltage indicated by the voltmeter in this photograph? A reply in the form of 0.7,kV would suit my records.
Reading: 3.5,kV
